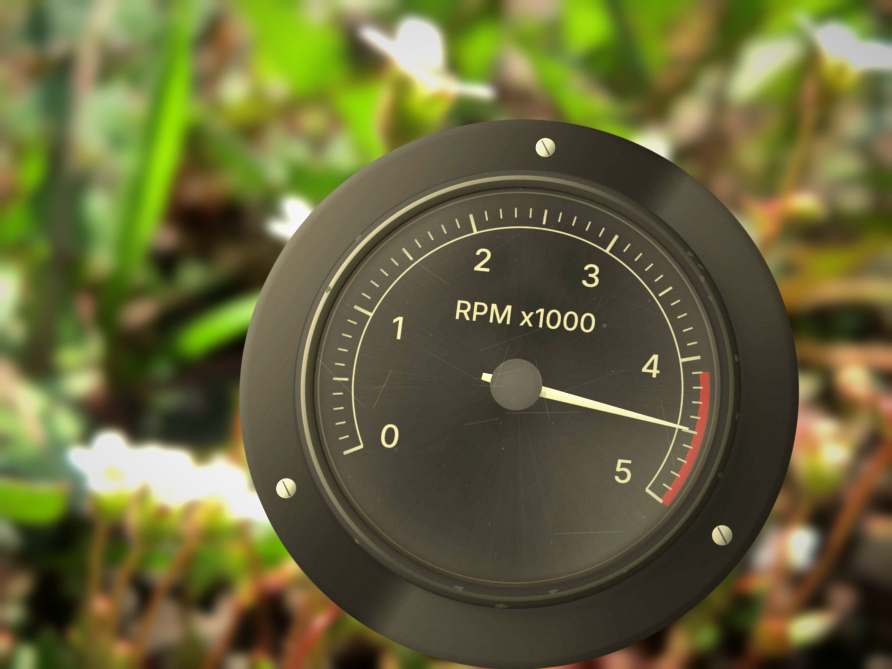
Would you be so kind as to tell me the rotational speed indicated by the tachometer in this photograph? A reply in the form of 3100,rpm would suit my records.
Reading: 4500,rpm
